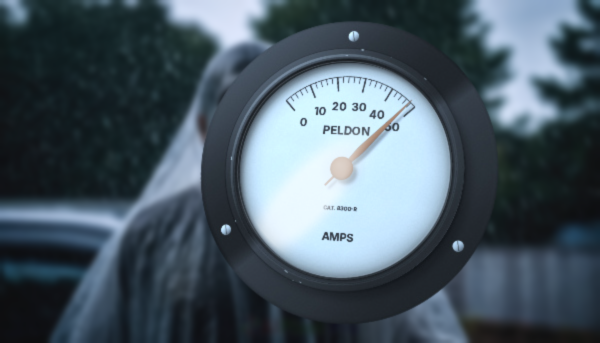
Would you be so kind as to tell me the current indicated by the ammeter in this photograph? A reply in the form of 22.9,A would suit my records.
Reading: 48,A
